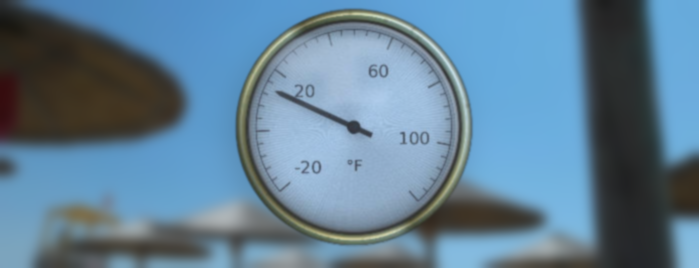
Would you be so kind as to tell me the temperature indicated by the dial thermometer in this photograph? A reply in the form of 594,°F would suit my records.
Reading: 14,°F
